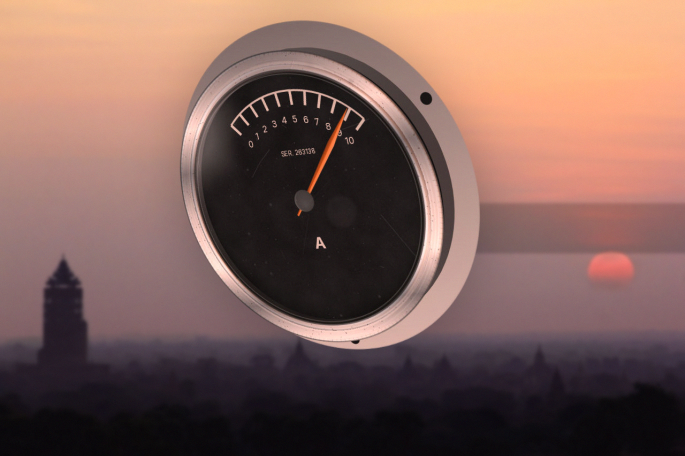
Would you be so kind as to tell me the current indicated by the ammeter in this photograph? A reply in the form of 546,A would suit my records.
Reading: 9,A
